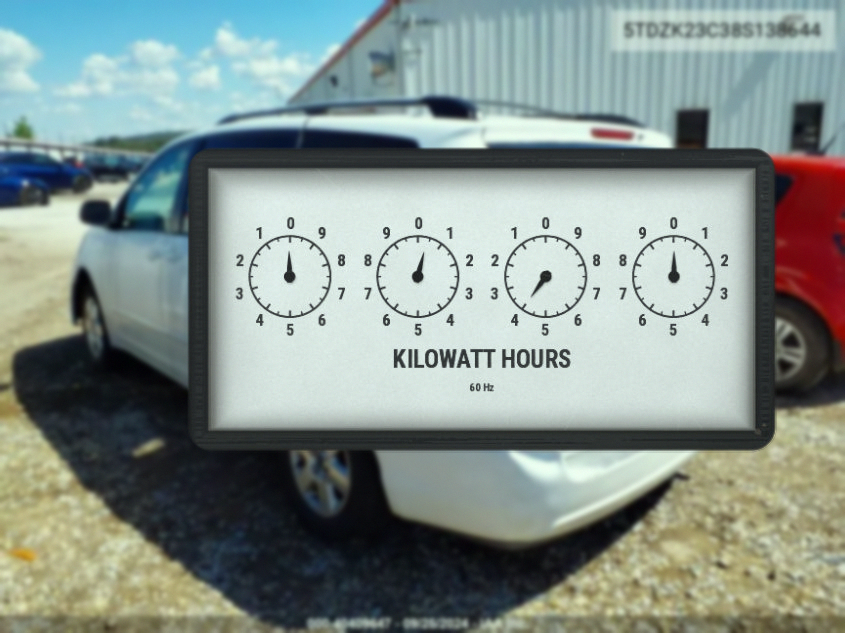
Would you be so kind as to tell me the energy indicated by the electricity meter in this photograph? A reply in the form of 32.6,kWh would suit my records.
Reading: 40,kWh
